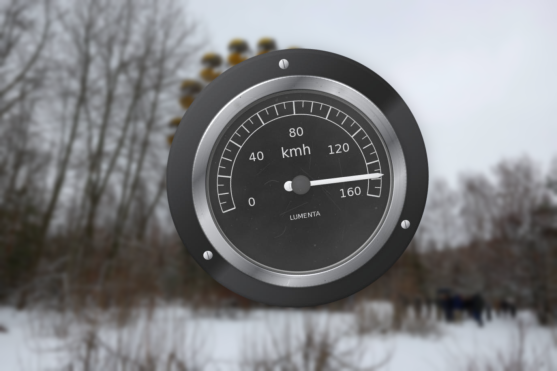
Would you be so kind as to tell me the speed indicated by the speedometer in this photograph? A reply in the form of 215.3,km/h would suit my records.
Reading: 147.5,km/h
